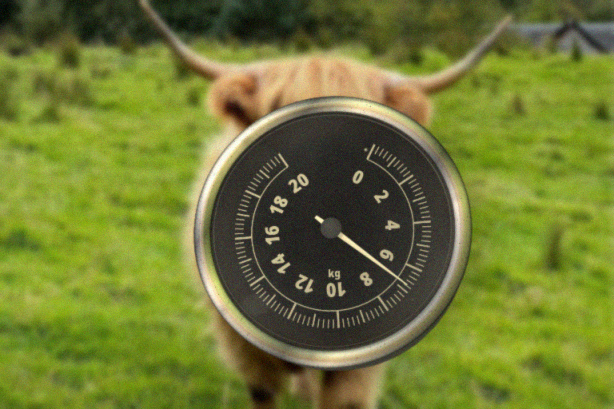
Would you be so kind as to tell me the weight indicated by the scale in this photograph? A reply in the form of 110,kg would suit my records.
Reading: 6.8,kg
